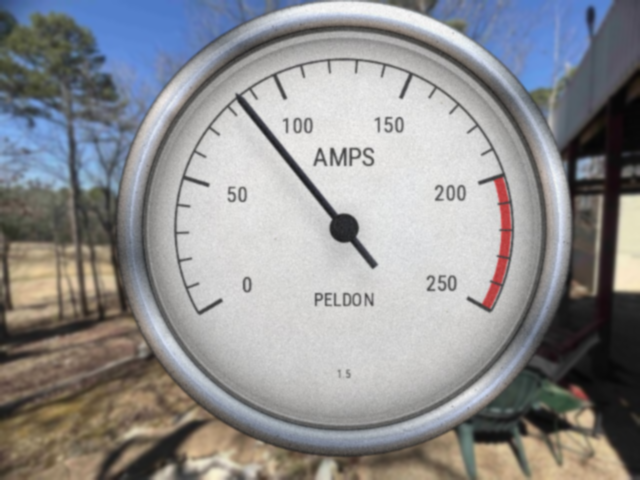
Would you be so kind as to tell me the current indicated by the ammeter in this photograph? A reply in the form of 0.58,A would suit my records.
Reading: 85,A
